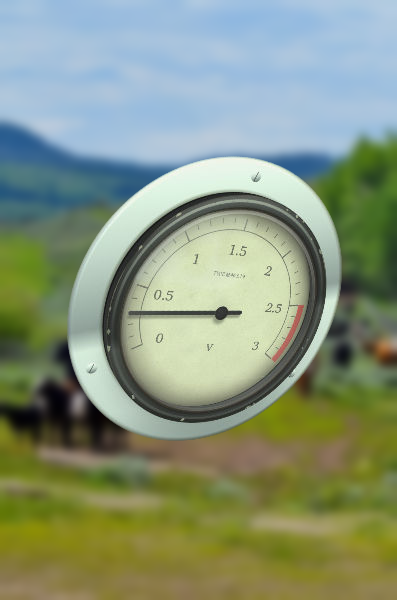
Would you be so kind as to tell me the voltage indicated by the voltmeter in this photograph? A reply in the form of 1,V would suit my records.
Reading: 0.3,V
